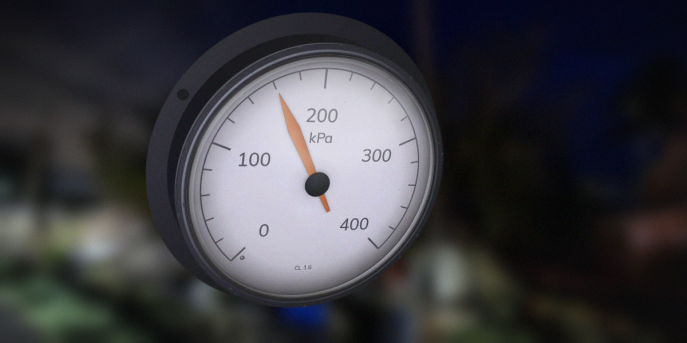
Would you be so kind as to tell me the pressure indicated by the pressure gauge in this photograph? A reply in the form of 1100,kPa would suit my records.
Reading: 160,kPa
